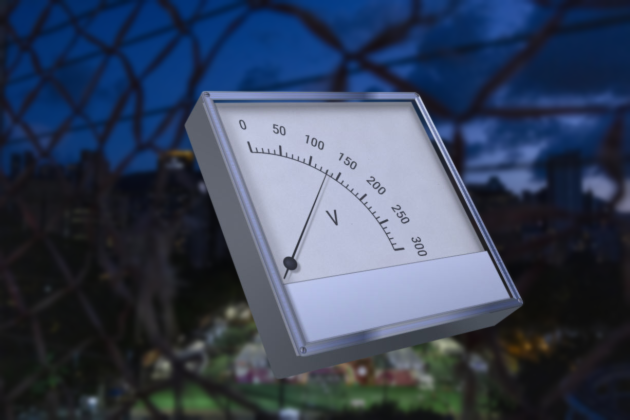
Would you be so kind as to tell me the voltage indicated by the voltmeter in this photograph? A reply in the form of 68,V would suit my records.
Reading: 130,V
